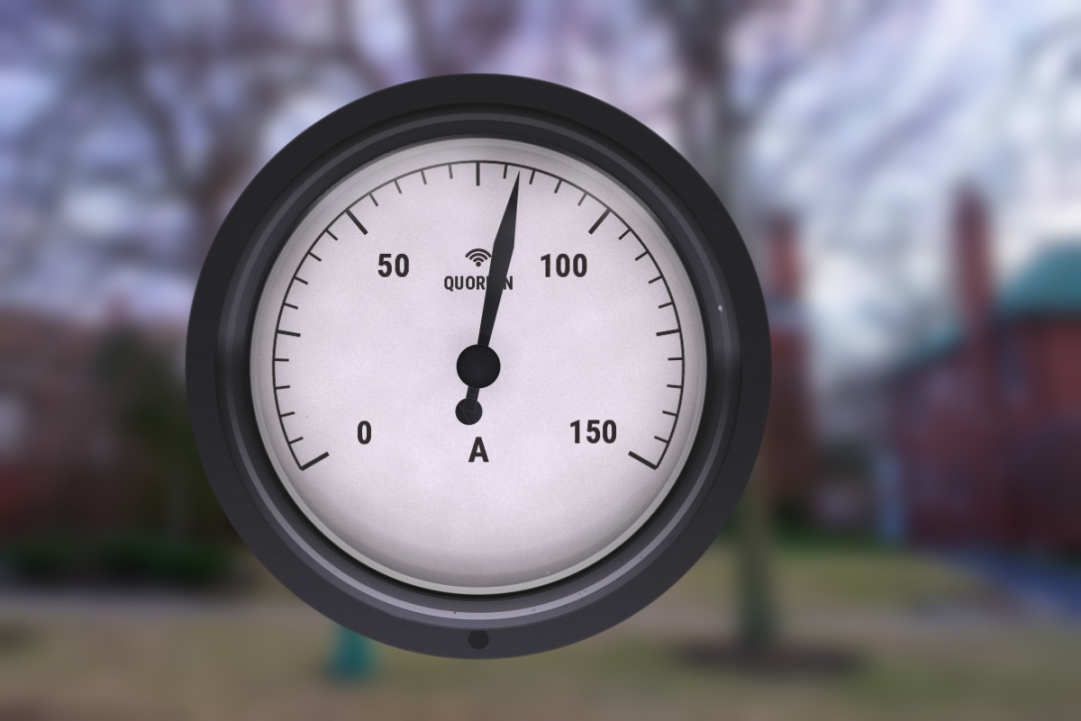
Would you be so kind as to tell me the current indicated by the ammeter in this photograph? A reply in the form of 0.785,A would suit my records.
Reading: 82.5,A
